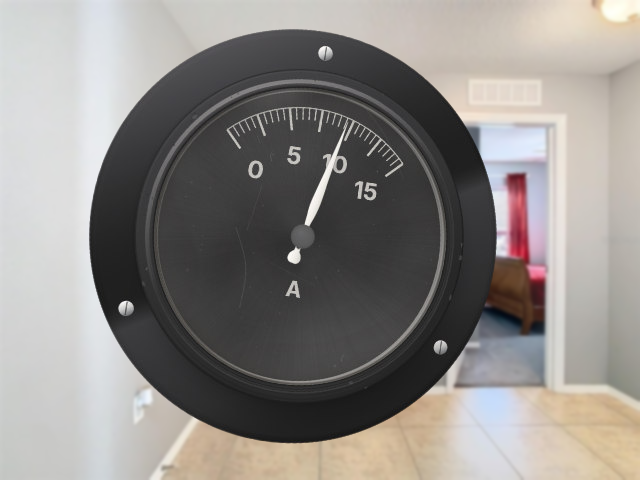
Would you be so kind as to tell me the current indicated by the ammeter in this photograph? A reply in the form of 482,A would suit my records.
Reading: 9.5,A
